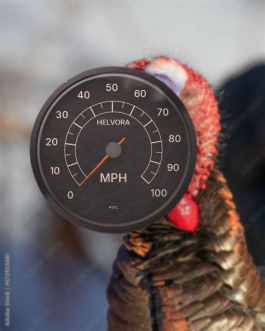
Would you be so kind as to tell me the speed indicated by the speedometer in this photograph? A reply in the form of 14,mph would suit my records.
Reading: 0,mph
